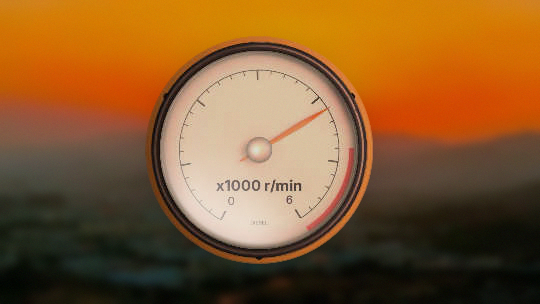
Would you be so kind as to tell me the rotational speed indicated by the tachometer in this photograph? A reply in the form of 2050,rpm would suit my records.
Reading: 4200,rpm
